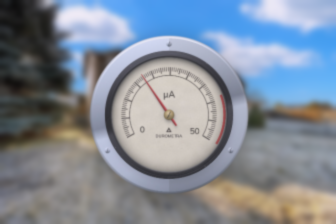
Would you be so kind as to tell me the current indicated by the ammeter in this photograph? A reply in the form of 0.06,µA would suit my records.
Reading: 17.5,µA
